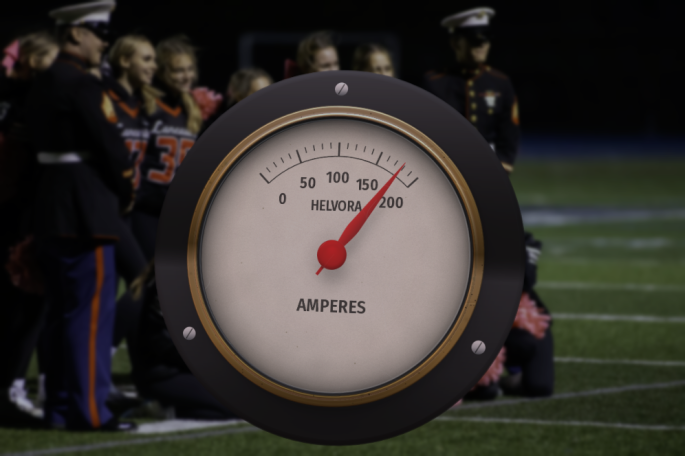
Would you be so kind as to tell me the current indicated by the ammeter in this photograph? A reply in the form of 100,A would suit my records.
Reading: 180,A
